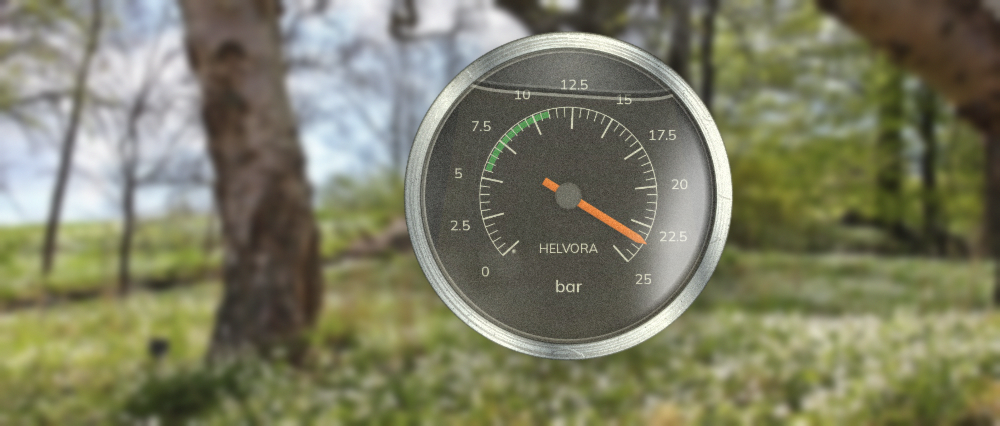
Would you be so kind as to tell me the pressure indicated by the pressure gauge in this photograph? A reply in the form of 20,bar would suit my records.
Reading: 23.5,bar
